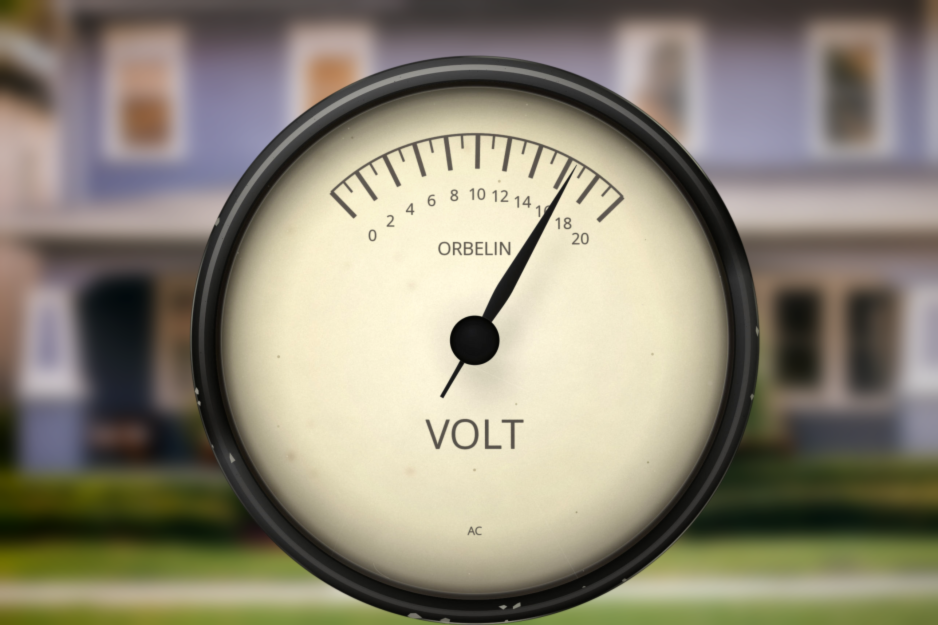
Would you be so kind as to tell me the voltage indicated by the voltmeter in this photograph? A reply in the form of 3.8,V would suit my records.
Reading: 16.5,V
